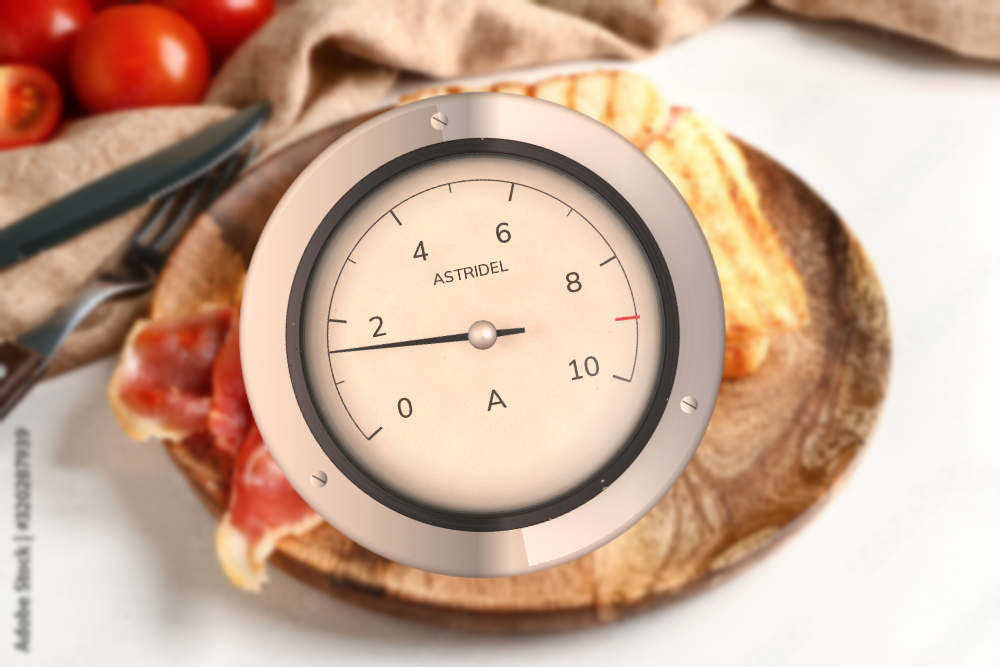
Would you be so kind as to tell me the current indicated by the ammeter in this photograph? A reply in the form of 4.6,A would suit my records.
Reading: 1.5,A
